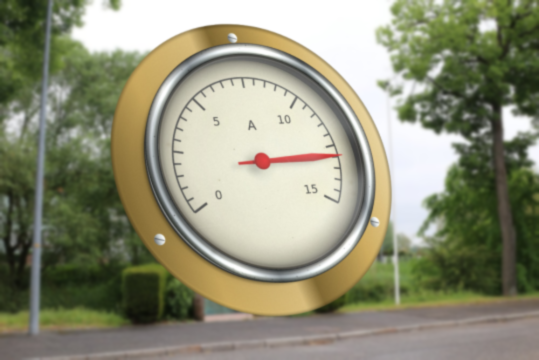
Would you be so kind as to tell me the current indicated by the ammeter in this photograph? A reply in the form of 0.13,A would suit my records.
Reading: 13,A
